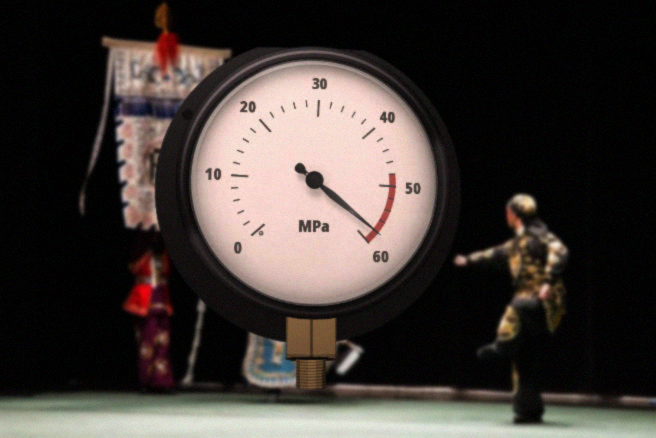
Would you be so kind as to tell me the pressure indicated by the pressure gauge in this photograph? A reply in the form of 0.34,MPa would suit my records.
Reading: 58,MPa
